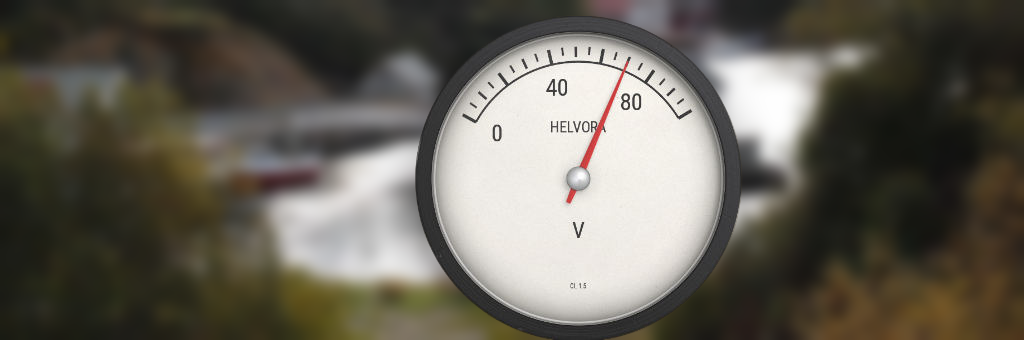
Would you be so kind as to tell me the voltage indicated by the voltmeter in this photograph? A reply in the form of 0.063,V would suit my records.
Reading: 70,V
